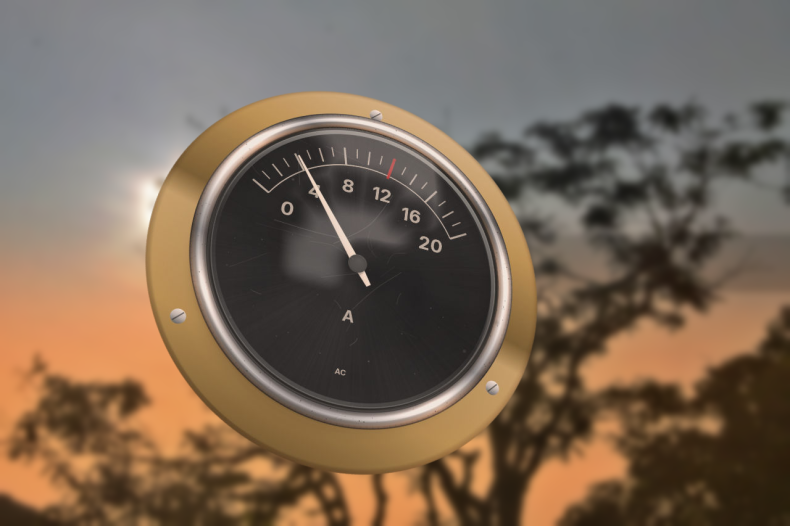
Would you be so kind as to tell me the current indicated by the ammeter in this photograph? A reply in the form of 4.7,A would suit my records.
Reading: 4,A
